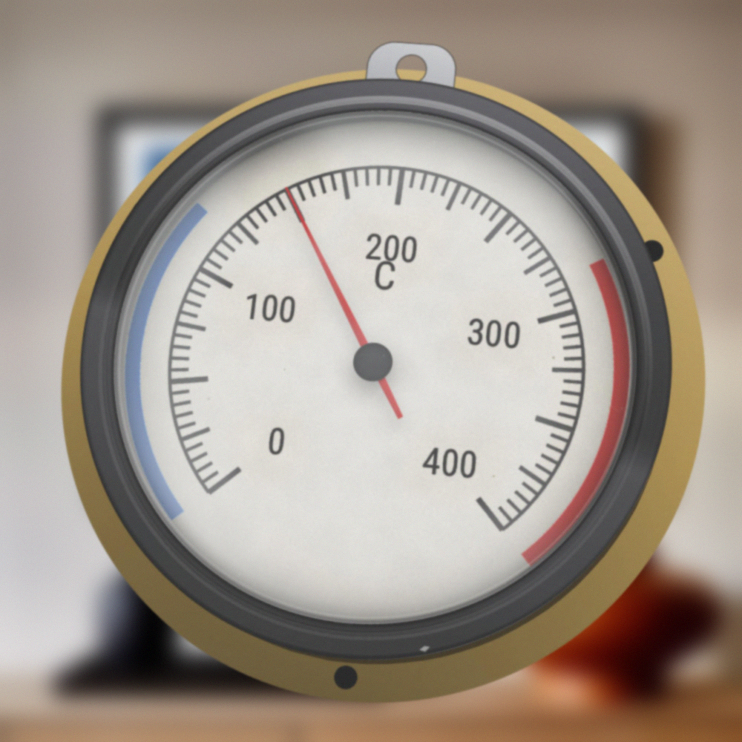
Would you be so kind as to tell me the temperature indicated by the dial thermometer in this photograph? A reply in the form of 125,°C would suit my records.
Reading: 150,°C
